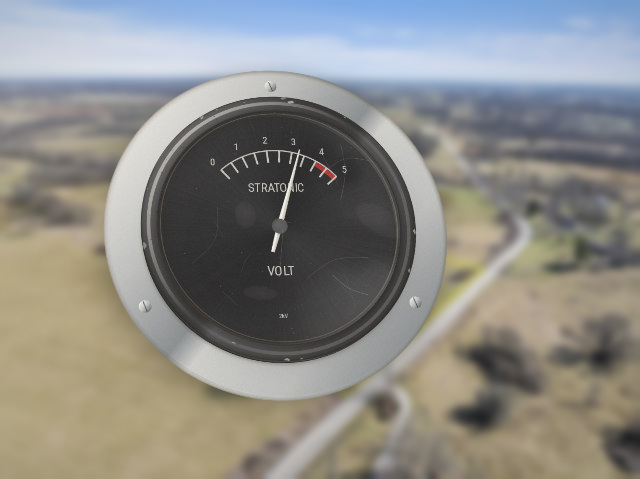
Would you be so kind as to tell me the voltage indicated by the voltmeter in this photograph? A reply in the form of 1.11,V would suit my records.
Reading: 3.25,V
